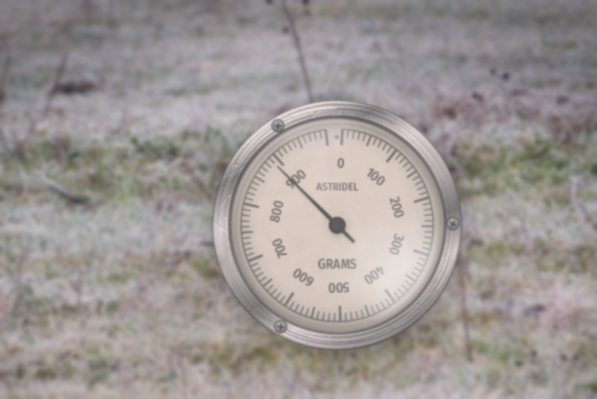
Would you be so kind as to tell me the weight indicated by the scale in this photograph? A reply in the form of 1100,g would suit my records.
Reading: 890,g
